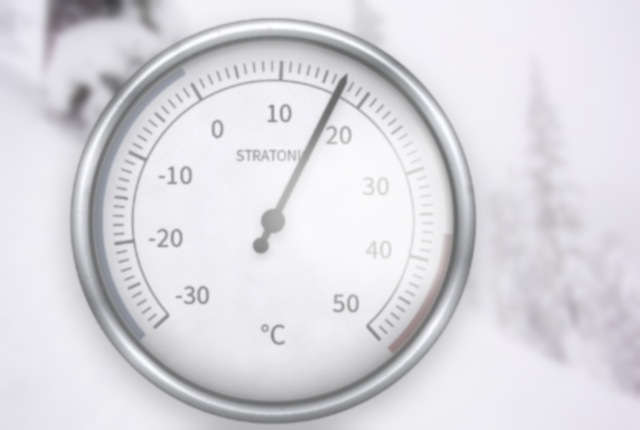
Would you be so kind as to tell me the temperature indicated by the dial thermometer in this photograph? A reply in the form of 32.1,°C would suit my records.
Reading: 17,°C
